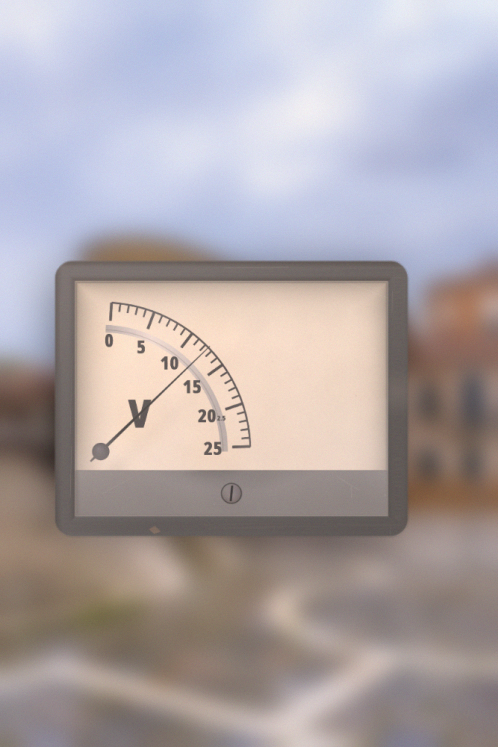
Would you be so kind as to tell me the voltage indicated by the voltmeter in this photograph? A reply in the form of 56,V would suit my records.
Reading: 12.5,V
